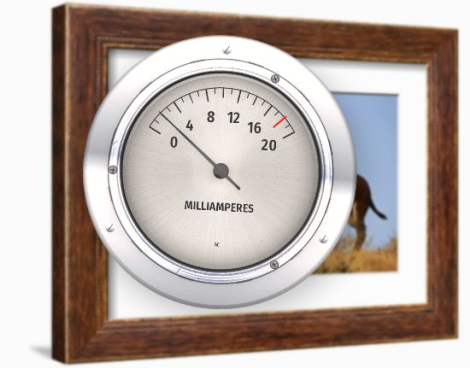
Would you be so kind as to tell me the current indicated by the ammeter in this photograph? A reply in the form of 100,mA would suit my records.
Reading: 2,mA
